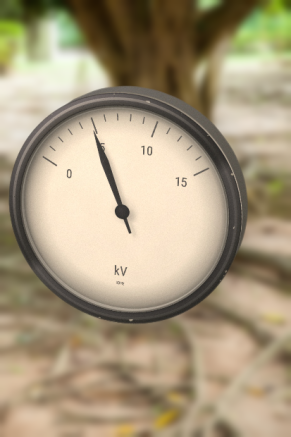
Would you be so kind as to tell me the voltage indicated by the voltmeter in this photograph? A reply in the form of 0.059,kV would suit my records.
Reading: 5,kV
